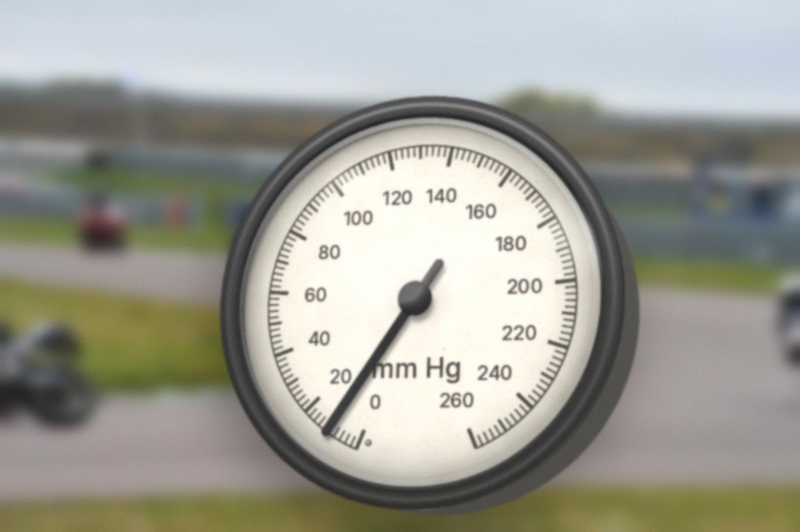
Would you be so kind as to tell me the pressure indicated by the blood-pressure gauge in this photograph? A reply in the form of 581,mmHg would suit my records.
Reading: 10,mmHg
